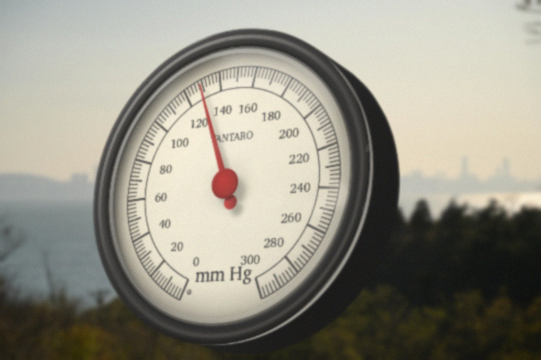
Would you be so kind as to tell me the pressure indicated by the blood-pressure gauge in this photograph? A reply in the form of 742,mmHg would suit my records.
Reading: 130,mmHg
